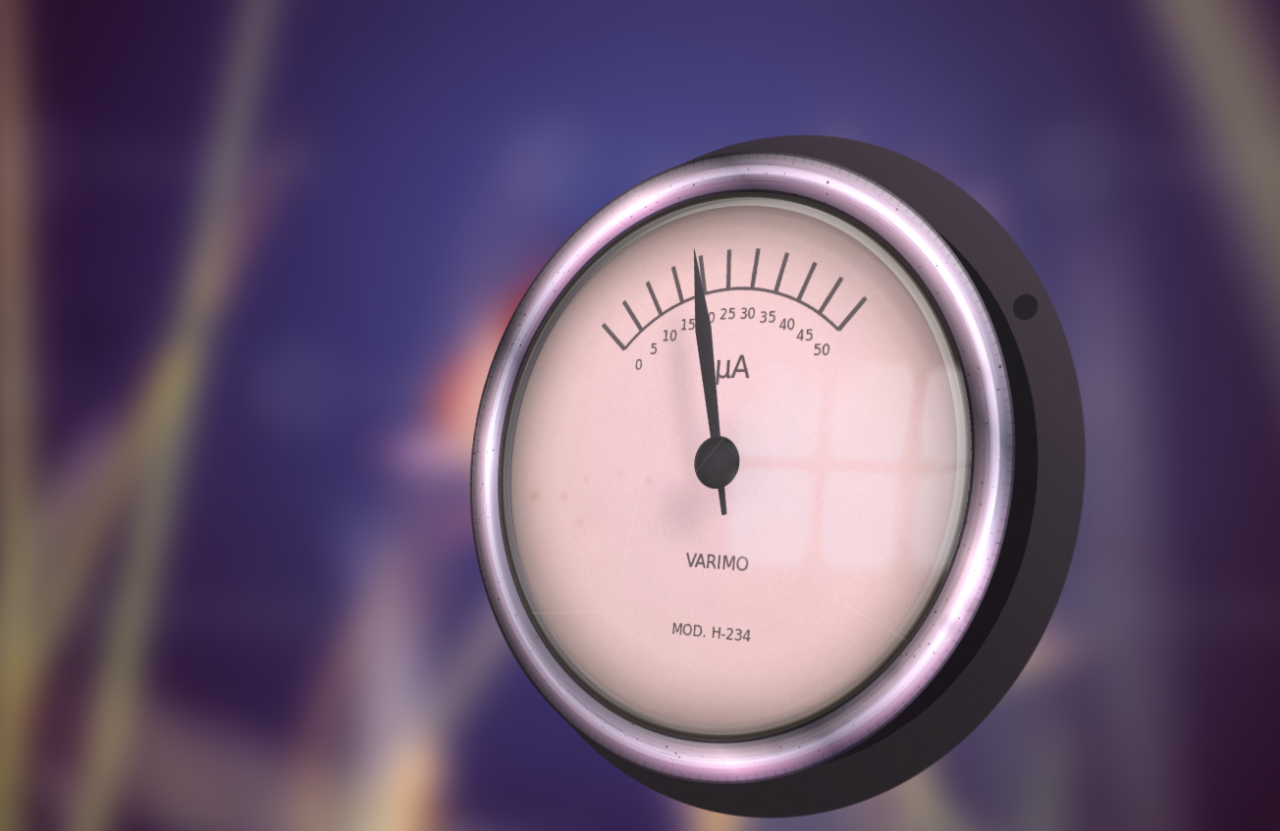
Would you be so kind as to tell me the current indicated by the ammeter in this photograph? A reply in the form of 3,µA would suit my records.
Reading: 20,µA
